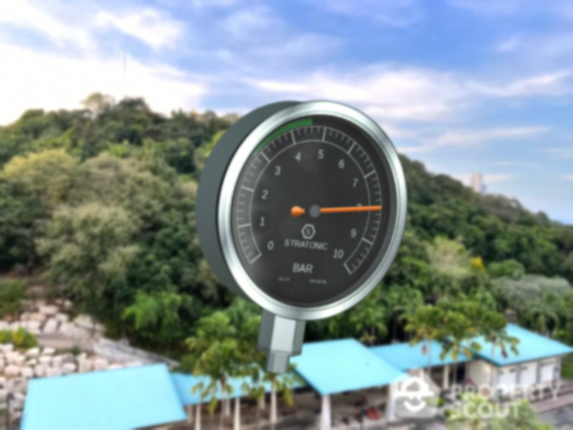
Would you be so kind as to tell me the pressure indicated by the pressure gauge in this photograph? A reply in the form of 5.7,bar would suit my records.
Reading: 8,bar
